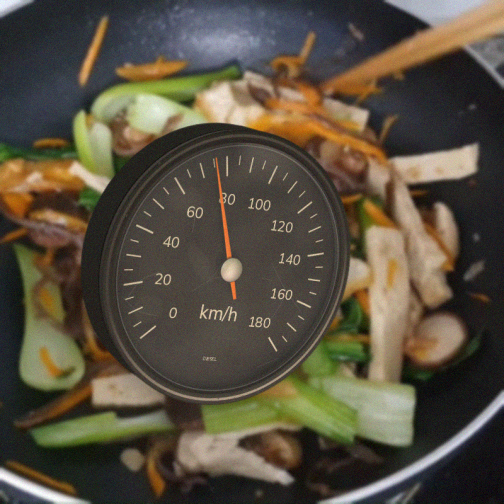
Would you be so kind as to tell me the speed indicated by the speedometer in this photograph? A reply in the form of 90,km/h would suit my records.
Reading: 75,km/h
